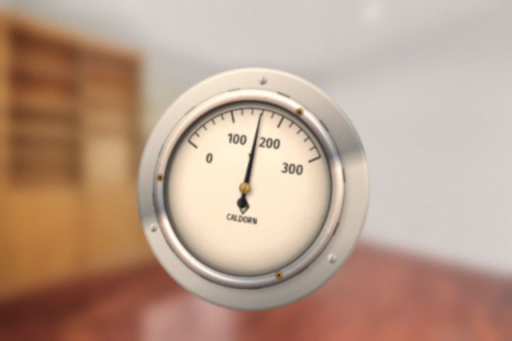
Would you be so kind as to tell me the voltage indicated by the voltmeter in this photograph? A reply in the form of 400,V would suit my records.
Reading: 160,V
